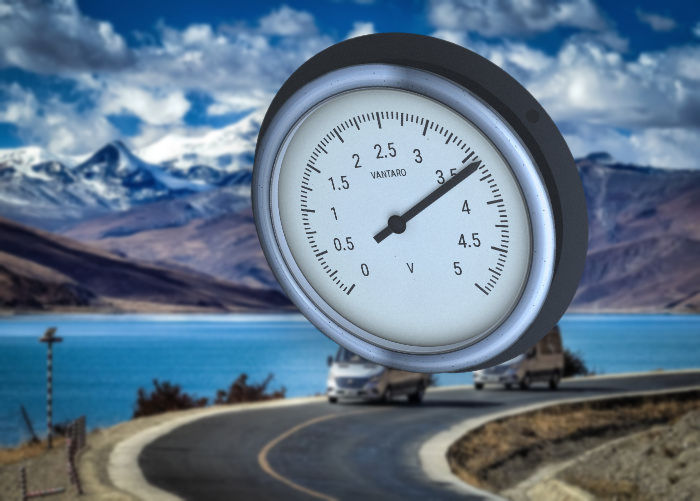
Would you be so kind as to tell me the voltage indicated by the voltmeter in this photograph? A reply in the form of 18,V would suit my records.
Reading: 3.6,V
